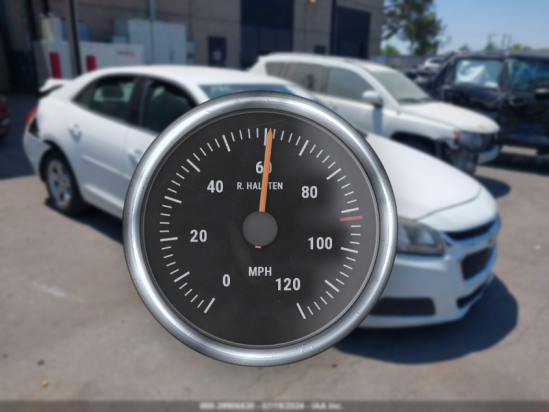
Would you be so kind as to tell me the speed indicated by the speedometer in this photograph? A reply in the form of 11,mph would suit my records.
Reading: 61,mph
